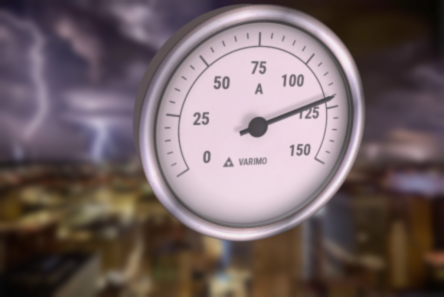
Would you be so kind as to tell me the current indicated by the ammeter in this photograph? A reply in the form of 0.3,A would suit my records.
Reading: 120,A
